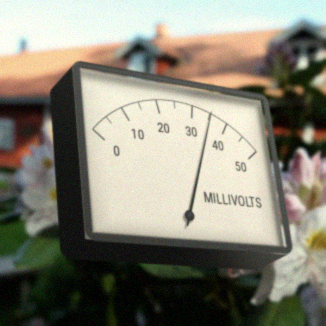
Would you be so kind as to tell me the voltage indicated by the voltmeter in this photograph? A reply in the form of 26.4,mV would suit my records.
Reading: 35,mV
